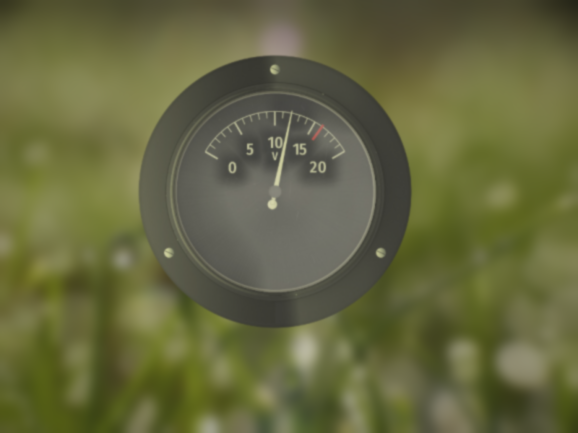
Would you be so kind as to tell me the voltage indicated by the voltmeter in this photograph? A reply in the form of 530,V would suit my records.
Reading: 12,V
